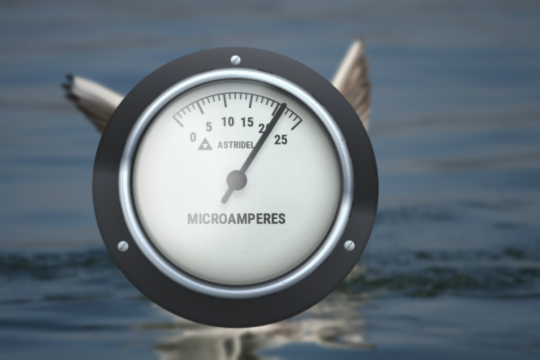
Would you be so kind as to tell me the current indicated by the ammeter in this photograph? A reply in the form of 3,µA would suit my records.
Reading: 21,µA
